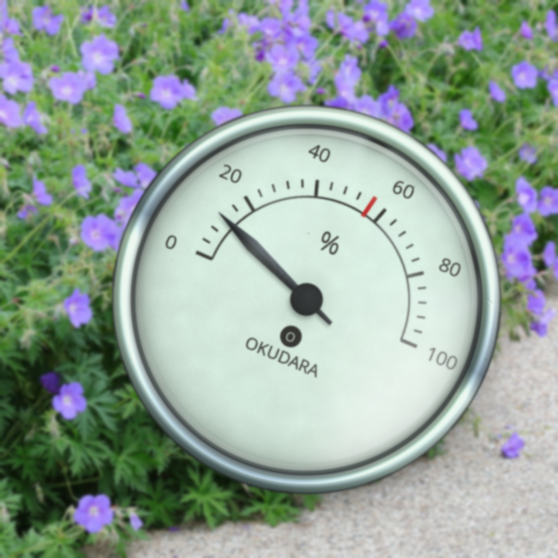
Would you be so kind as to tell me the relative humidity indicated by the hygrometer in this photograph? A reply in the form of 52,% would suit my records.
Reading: 12,%
